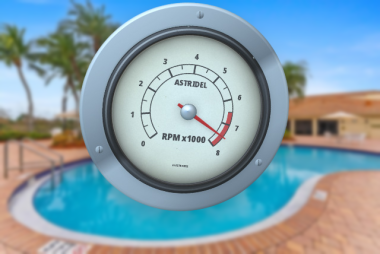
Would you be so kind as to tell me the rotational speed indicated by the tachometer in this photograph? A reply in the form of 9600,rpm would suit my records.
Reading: 7500,rpm
